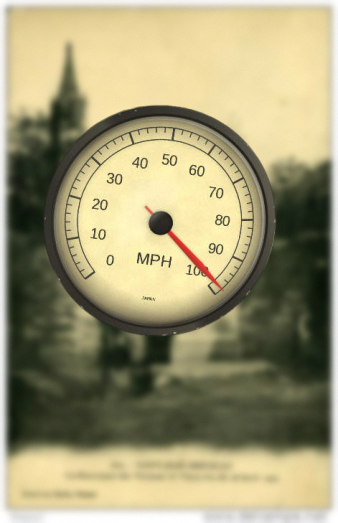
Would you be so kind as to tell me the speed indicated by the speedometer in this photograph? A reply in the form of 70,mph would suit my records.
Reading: 98,mph
